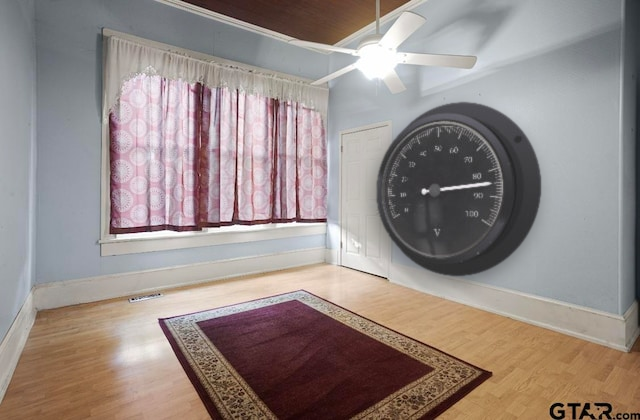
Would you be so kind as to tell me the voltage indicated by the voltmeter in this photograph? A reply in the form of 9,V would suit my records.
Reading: 85,V
